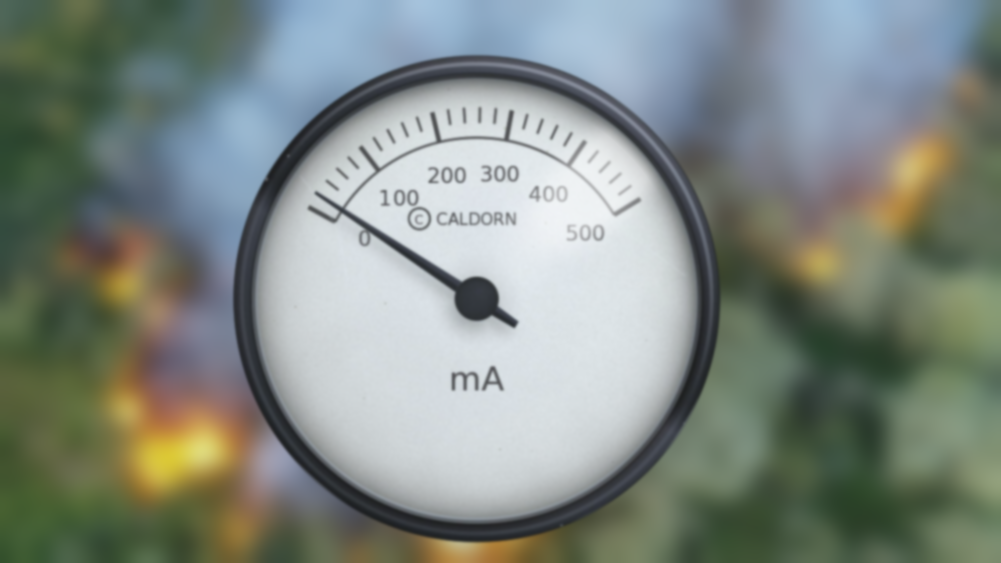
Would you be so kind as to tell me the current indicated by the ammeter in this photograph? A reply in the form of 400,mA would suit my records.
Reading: 20,mA
